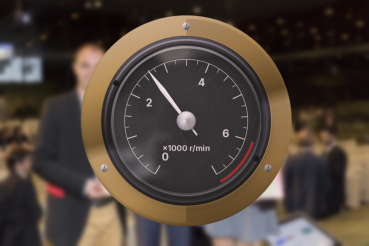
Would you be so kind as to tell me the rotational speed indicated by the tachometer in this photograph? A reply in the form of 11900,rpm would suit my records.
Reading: 2625,rpm
